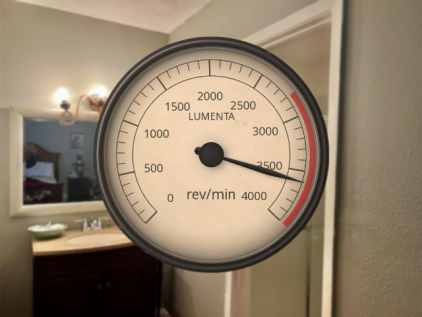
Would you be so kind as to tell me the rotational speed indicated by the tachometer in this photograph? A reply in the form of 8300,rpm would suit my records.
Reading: 3600,rpm
